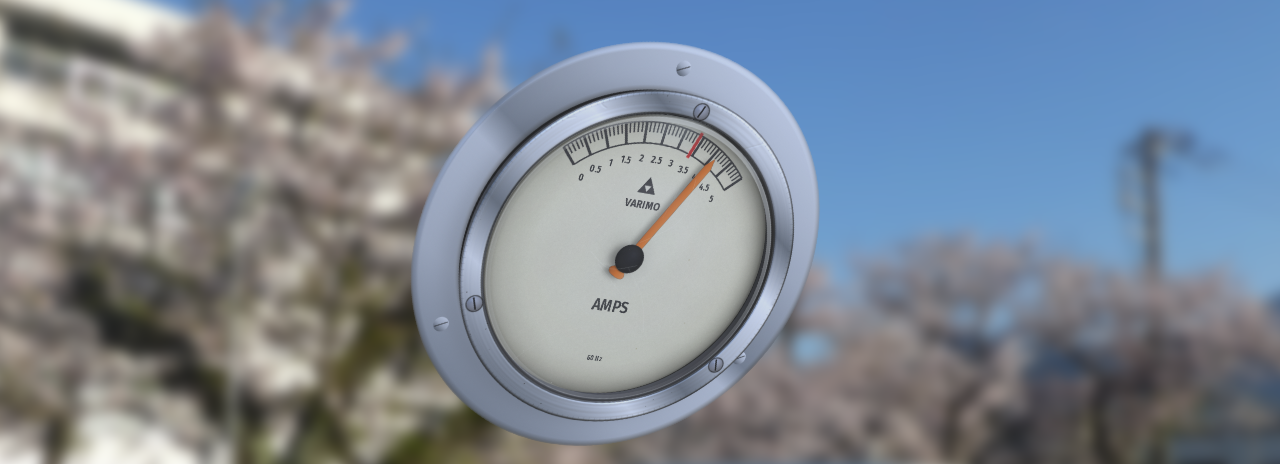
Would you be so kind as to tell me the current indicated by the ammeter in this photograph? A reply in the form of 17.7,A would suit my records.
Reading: 4,A
